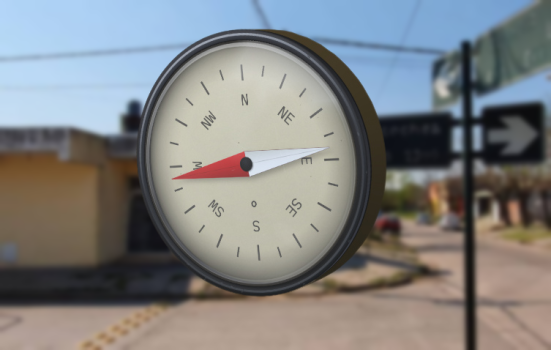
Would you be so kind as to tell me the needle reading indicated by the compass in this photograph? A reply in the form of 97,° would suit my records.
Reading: 262.5,°
